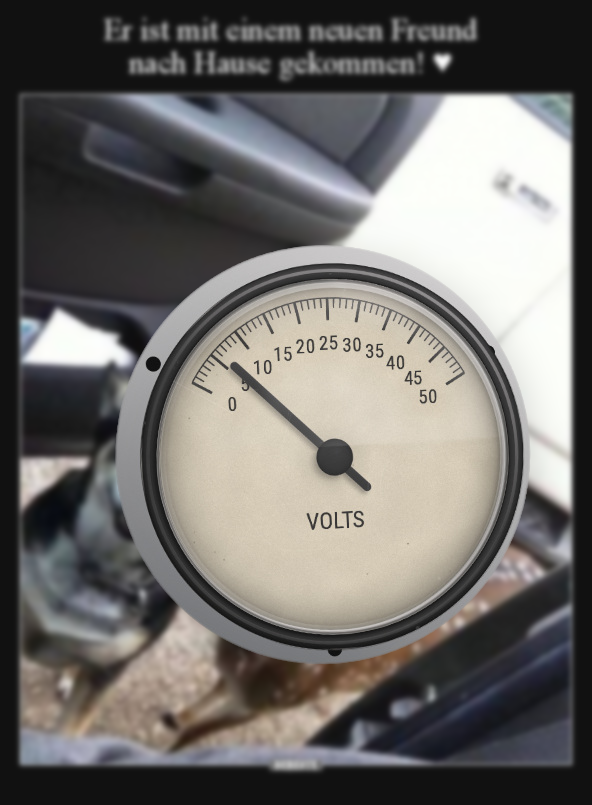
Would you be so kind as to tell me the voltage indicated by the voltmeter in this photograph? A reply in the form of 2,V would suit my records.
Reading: 6,V
